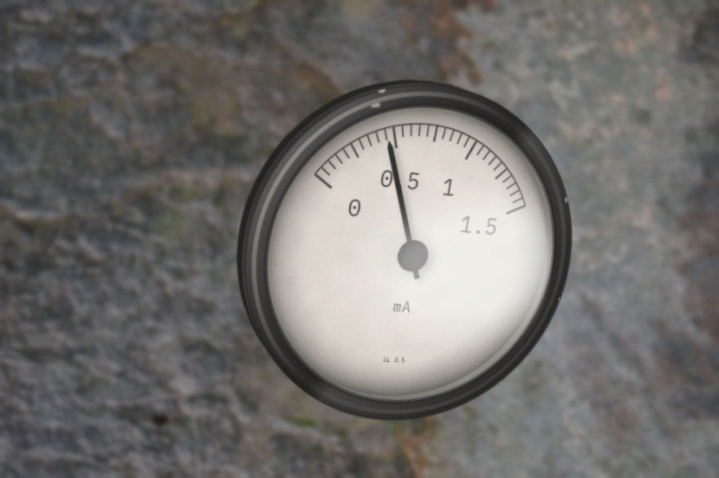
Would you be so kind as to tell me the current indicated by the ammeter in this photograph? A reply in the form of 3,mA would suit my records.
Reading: 0.45,mA
